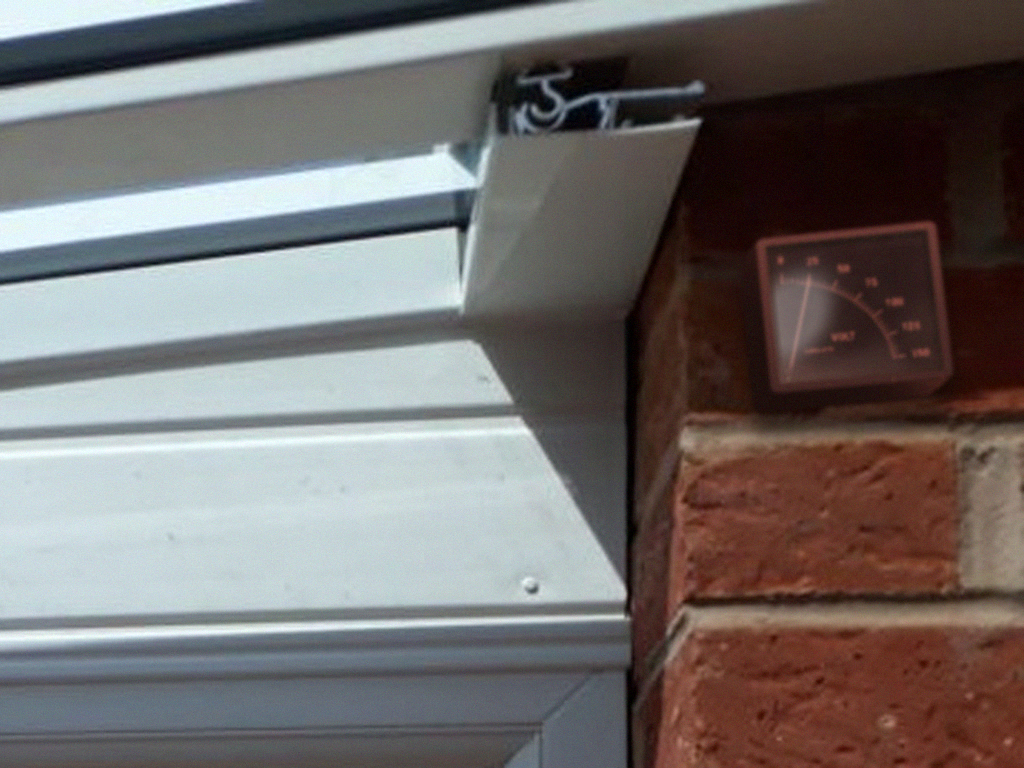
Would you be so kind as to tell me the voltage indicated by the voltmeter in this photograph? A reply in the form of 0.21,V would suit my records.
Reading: 25,V
